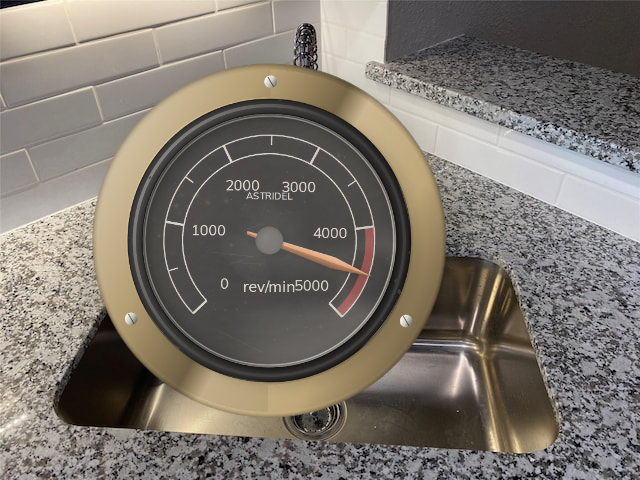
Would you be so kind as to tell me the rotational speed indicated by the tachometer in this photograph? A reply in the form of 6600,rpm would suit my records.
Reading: 4500,rpm
